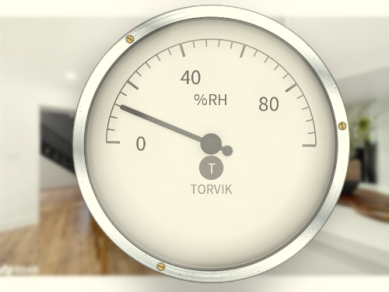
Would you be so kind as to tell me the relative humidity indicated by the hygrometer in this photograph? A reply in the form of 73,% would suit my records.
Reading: 12,%
